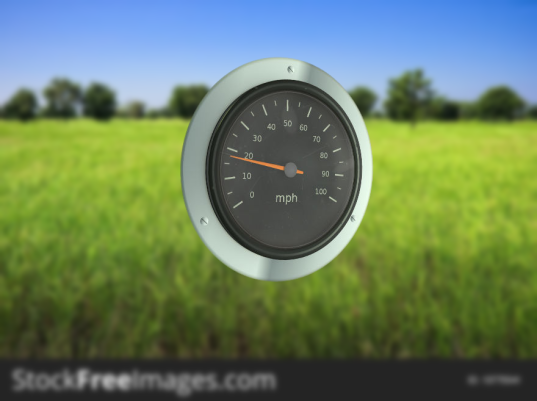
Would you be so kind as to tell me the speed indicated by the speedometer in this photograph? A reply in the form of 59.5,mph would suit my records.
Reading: 17.5,mph
